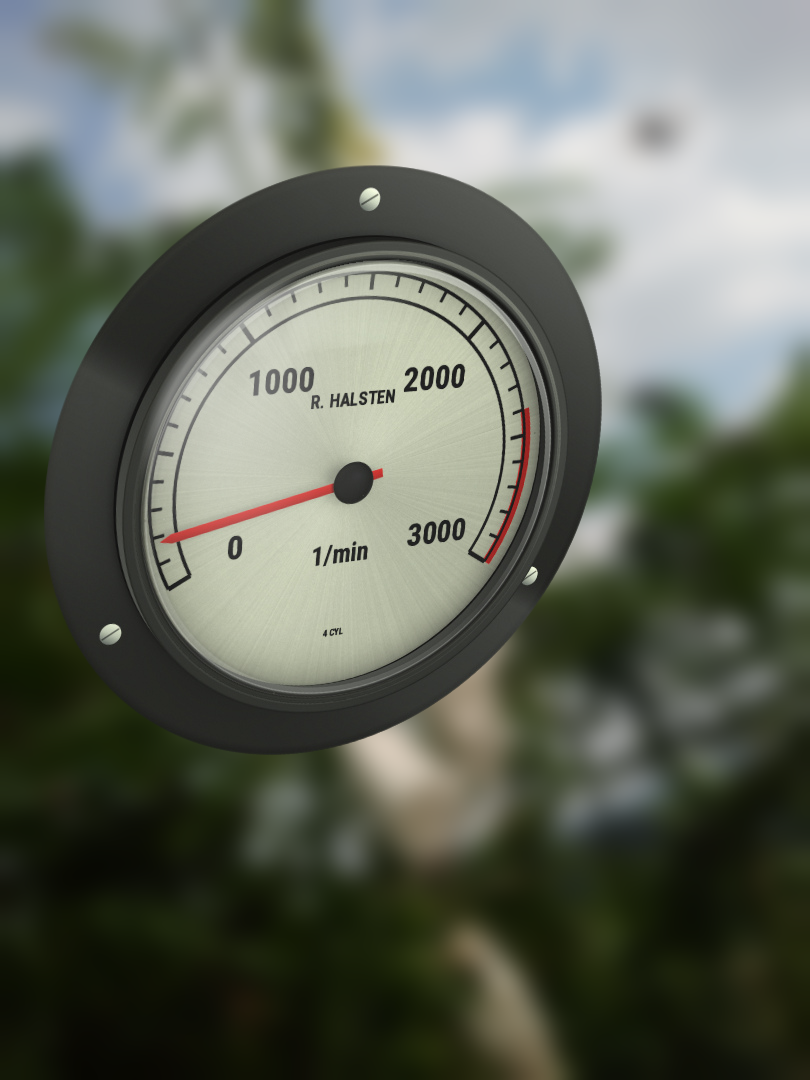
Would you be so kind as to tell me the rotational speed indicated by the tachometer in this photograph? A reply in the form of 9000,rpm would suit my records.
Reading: 200,rpm
